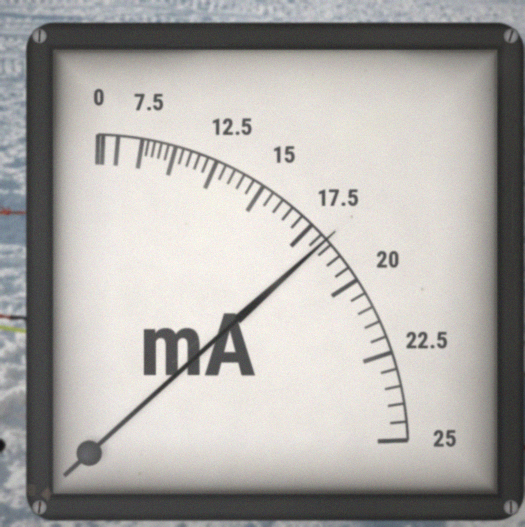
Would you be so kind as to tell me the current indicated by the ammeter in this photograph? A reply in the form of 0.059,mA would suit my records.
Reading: 18.25,mA
